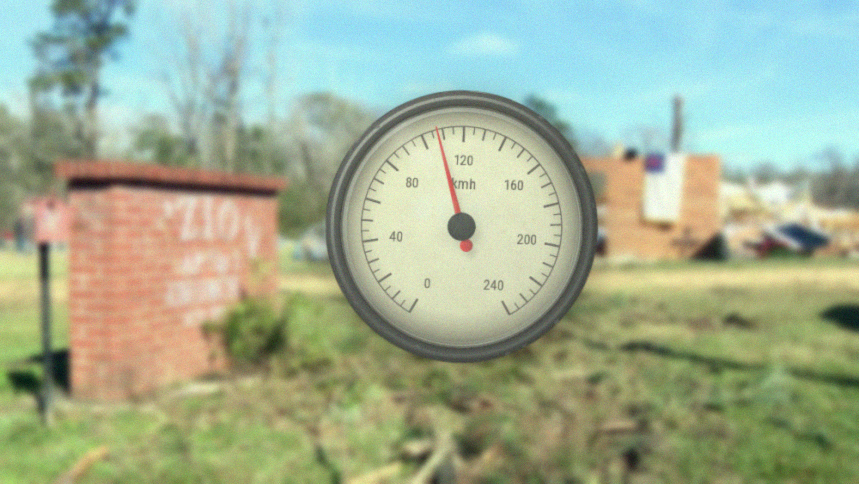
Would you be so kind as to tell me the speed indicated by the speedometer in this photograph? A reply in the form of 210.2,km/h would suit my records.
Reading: 107.5,km/h
